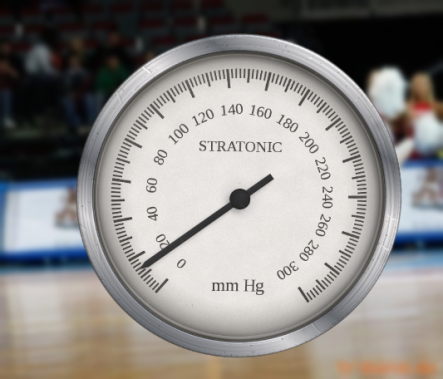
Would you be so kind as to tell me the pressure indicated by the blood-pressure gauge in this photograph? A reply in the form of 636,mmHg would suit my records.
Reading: 14,mmHg
